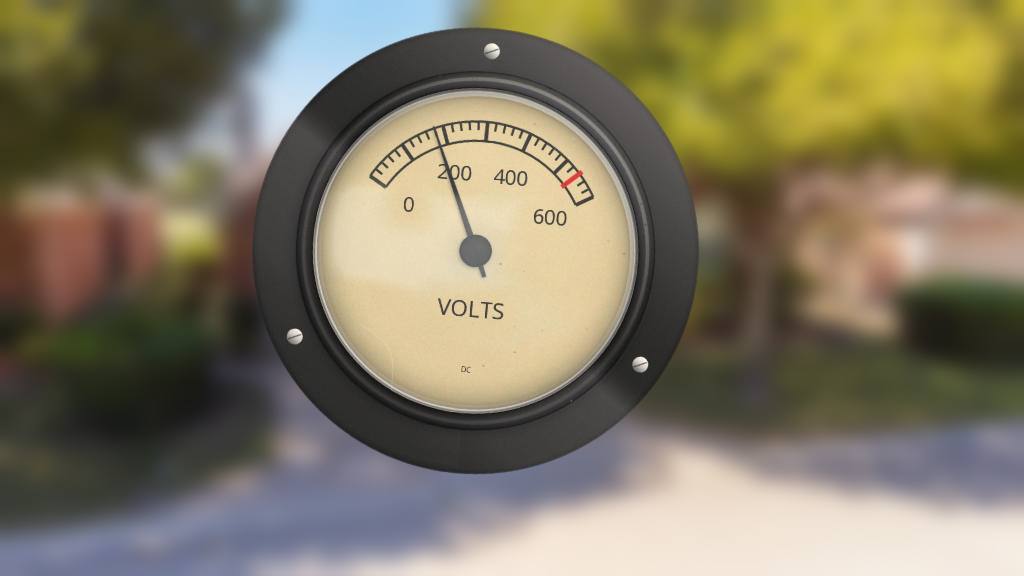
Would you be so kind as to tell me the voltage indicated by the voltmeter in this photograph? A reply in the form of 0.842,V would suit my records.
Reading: 180,V
